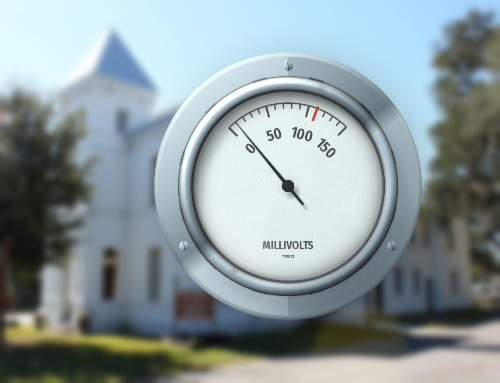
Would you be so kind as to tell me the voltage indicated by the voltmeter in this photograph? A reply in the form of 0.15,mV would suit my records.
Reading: 10,mV
